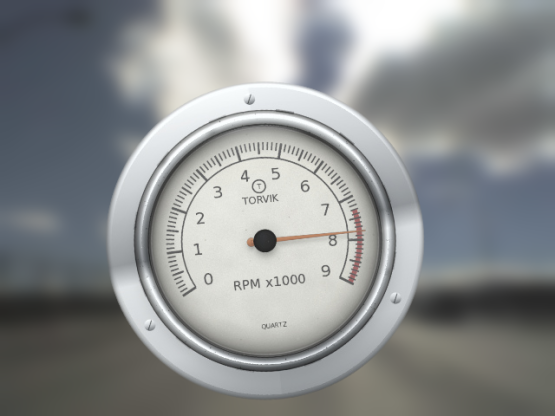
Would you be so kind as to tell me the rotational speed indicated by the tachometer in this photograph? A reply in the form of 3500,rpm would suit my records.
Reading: 7800,rpm
